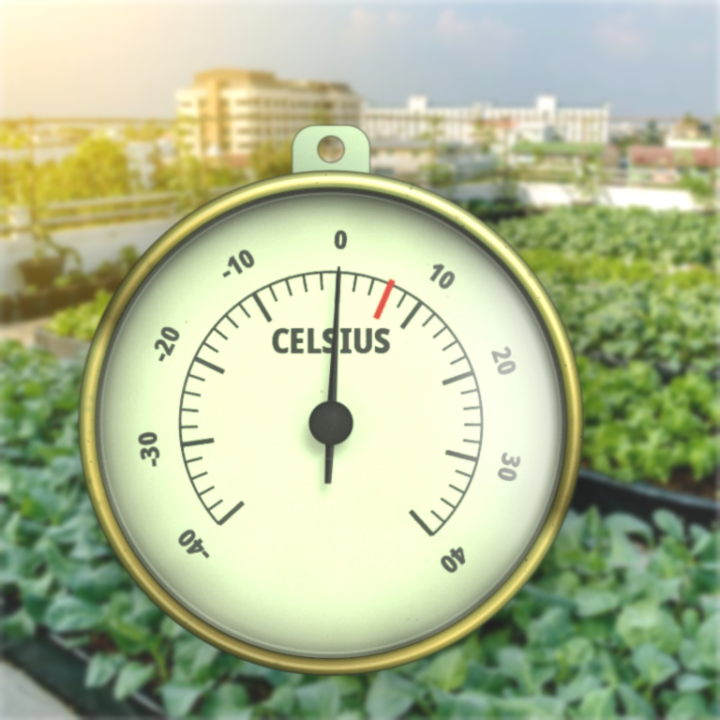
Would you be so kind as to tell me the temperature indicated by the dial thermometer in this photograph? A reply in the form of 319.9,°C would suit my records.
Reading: 0,°C
